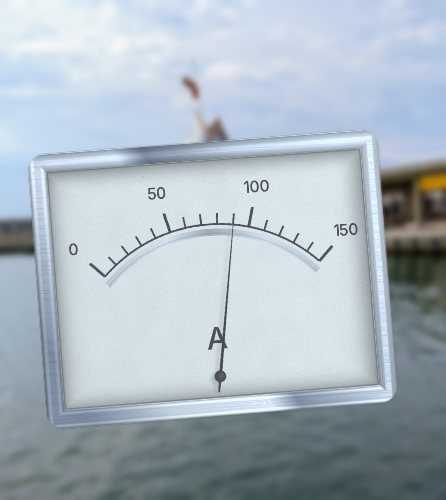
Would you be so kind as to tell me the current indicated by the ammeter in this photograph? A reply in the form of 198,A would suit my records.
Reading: 90,A
